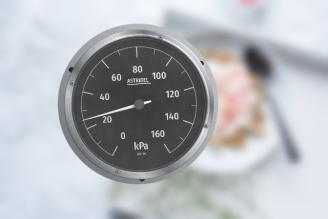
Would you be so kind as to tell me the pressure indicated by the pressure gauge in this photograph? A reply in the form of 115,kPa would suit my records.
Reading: 25,kPa
